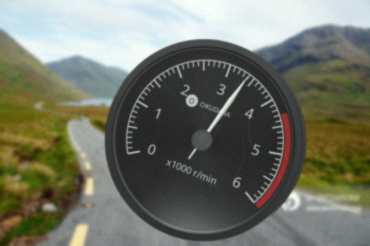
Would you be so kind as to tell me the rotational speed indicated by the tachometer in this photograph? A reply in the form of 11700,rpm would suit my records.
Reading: 3400,rpm
